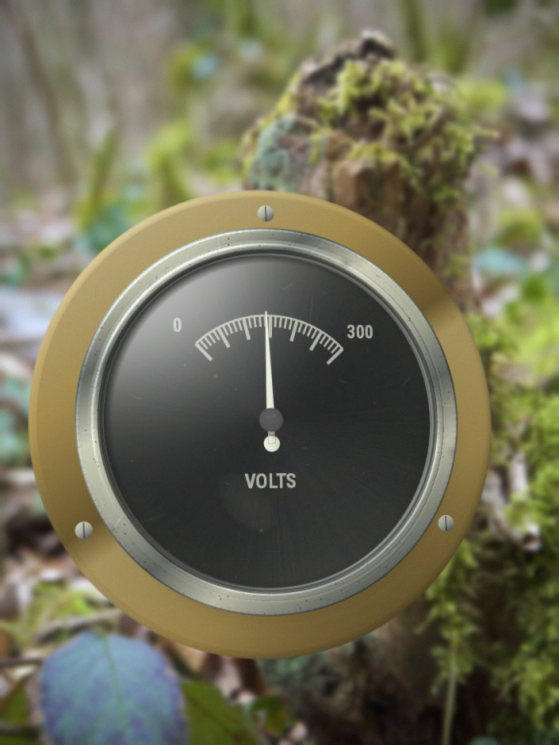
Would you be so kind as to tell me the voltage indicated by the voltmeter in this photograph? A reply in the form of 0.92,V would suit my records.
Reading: 140,V
